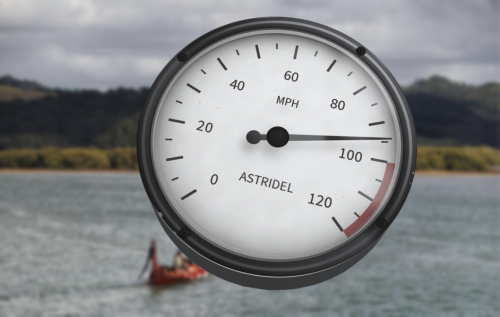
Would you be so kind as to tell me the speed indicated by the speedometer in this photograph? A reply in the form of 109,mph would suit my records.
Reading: 95,mph
